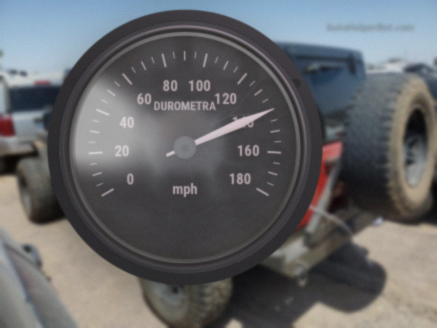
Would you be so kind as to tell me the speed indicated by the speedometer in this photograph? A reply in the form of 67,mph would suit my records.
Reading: 140,mph
